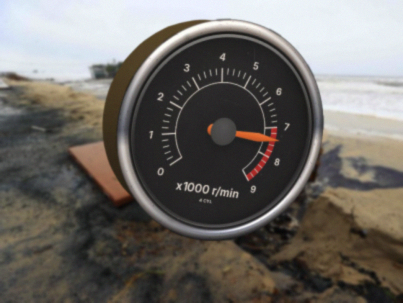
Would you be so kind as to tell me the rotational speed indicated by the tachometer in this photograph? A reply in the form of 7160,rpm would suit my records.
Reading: 7400,rpm
